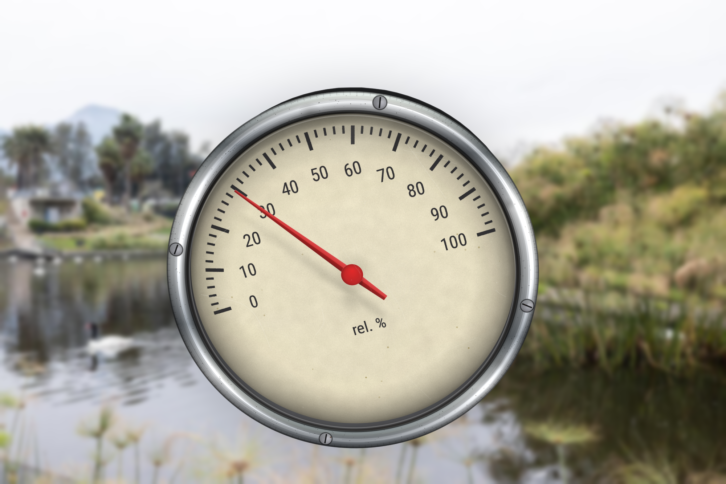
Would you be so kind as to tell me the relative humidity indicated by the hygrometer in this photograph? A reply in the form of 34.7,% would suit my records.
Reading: 30,%
